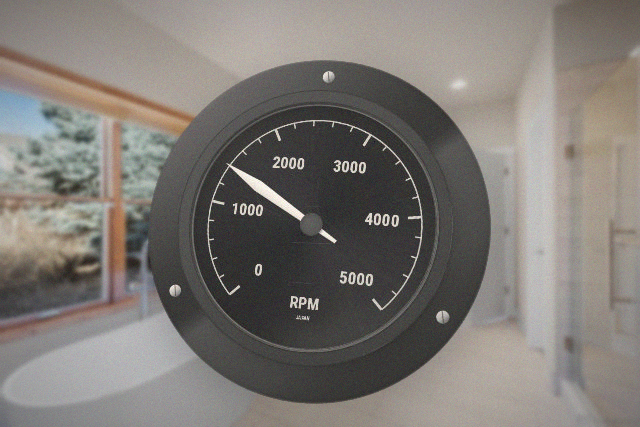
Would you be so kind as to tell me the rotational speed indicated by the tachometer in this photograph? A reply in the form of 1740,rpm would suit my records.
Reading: 1400,rpm
